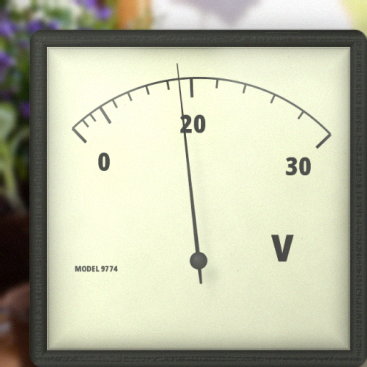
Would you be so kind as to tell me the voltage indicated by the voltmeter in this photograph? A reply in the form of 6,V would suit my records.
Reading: 19,V
